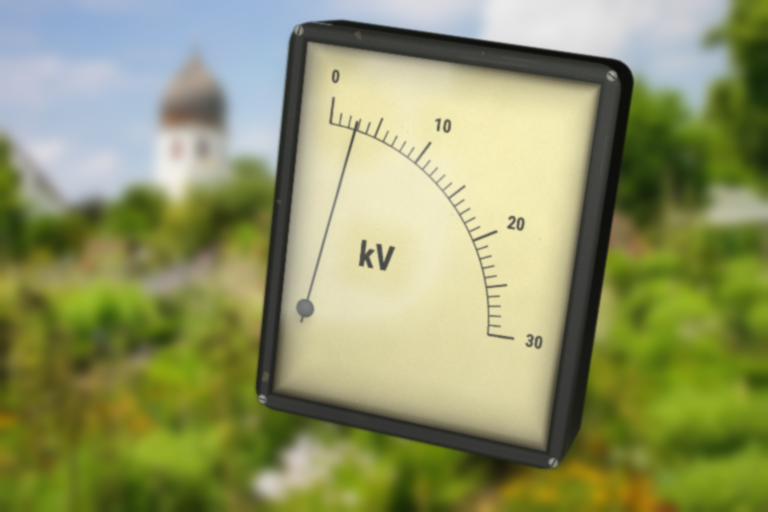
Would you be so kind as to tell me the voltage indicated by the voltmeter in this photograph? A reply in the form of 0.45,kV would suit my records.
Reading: 3,kV
